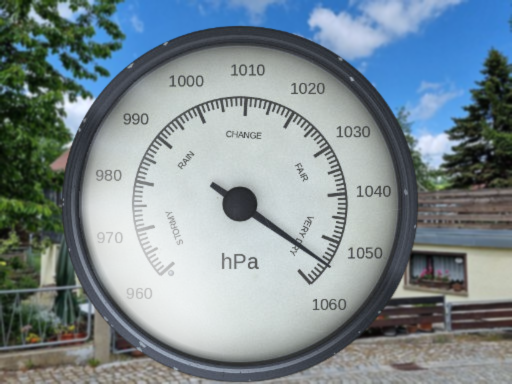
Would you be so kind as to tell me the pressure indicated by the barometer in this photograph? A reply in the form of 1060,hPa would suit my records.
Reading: 1055,hPa
